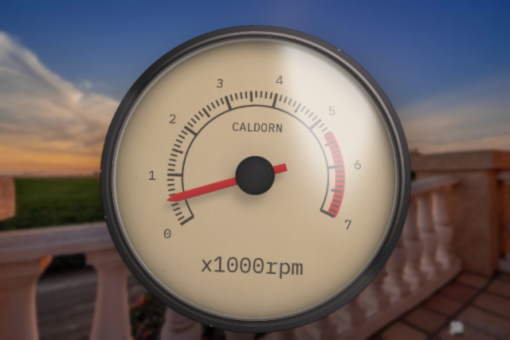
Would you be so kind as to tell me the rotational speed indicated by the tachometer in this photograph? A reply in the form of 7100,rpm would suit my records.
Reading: 500,rpm
